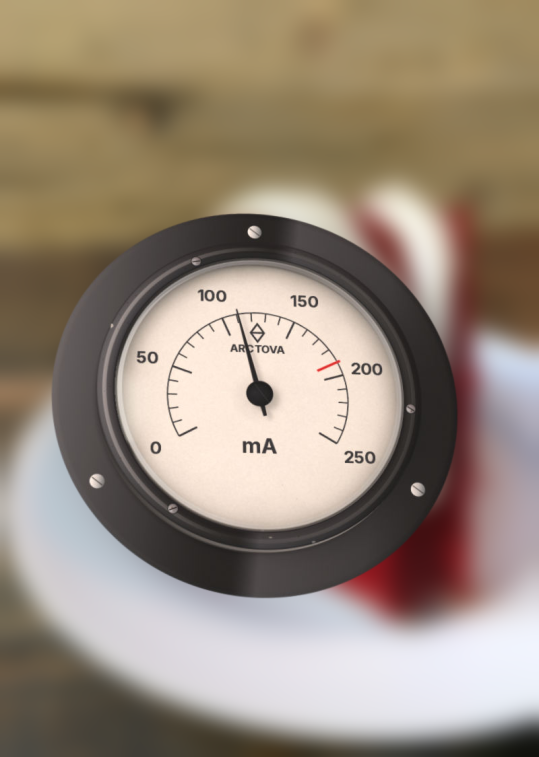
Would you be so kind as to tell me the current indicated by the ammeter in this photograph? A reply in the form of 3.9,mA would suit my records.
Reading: 110,mA
